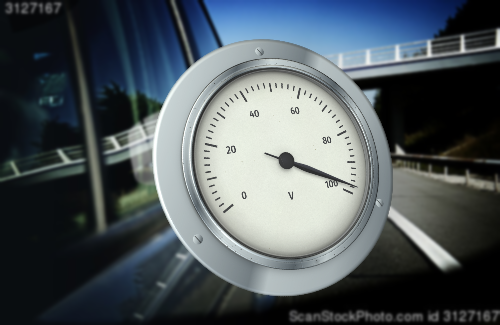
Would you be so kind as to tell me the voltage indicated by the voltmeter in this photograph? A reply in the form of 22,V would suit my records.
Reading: 98,V
